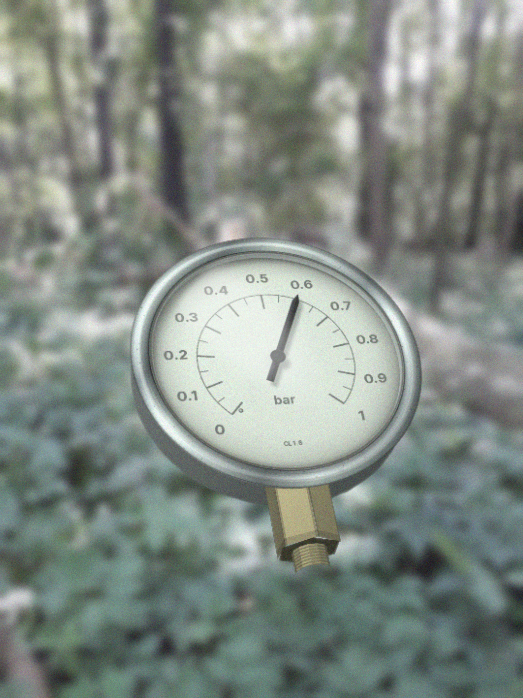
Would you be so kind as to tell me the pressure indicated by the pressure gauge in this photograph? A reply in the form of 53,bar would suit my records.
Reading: 0.6,bar
